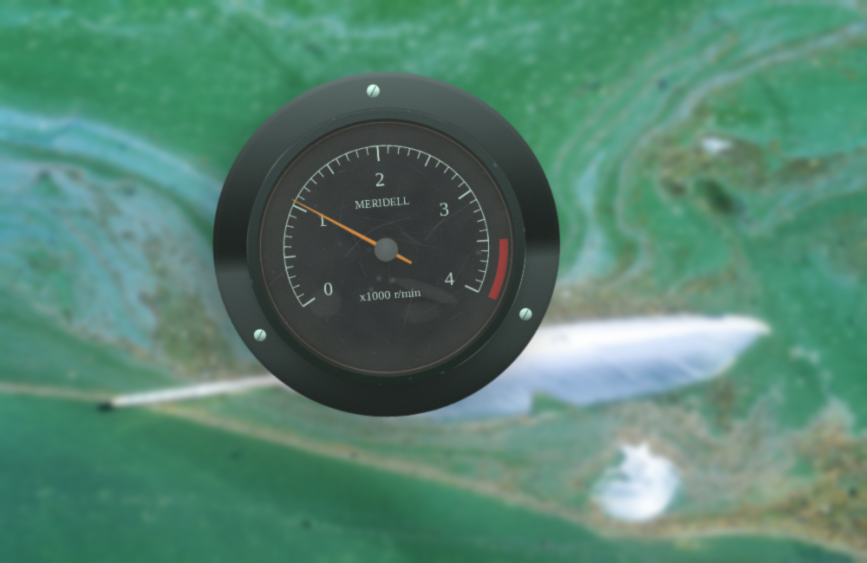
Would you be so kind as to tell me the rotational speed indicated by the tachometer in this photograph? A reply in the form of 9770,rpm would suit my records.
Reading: 1050,rpm
